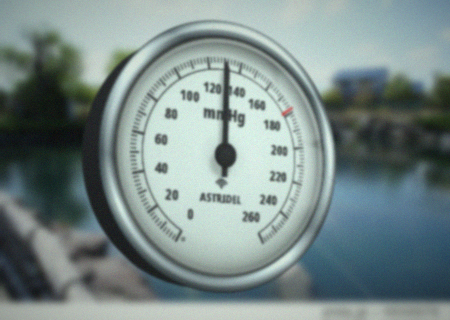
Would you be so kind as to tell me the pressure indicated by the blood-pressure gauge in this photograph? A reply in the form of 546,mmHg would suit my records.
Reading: 130,mmHg
